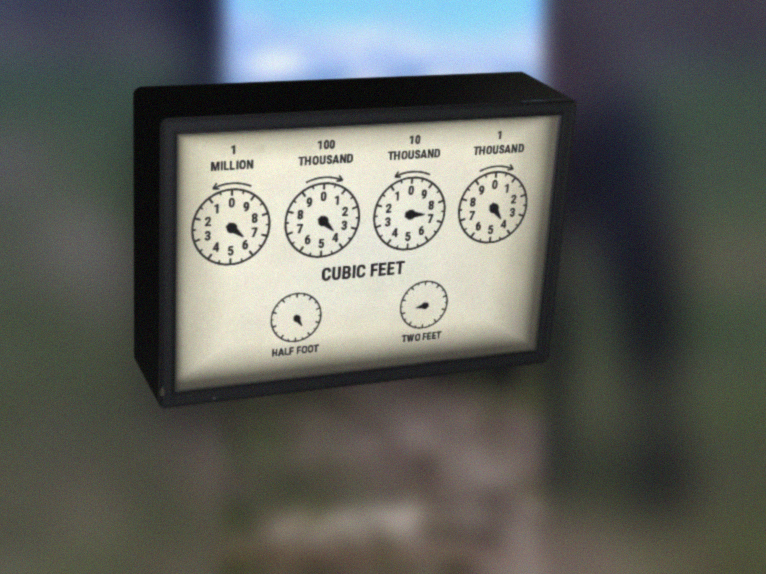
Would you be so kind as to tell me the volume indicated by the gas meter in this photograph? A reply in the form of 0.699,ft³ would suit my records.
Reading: 637400,ft³
